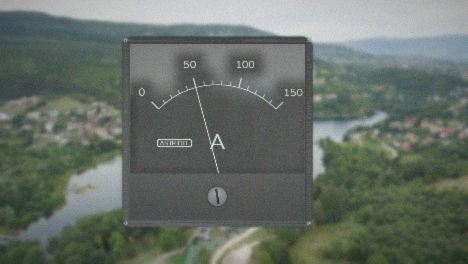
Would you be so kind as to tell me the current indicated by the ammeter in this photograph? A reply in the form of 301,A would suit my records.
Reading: 50,A
